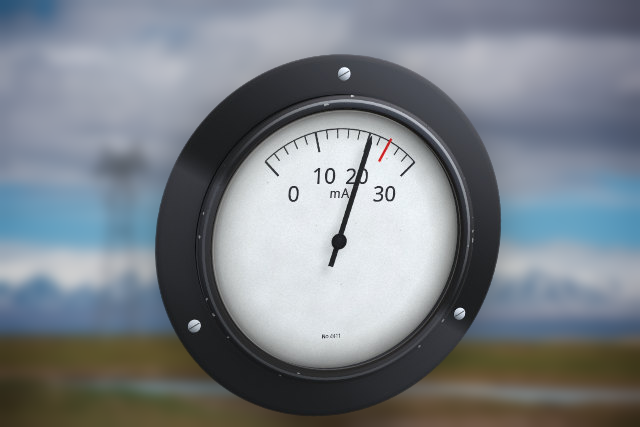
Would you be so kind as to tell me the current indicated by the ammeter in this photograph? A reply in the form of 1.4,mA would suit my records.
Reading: 20,mA
